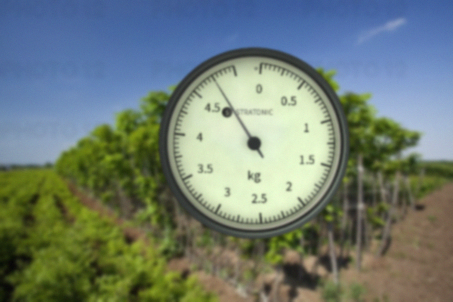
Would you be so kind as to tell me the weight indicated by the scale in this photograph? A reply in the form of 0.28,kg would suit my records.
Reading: 4.75,kg
